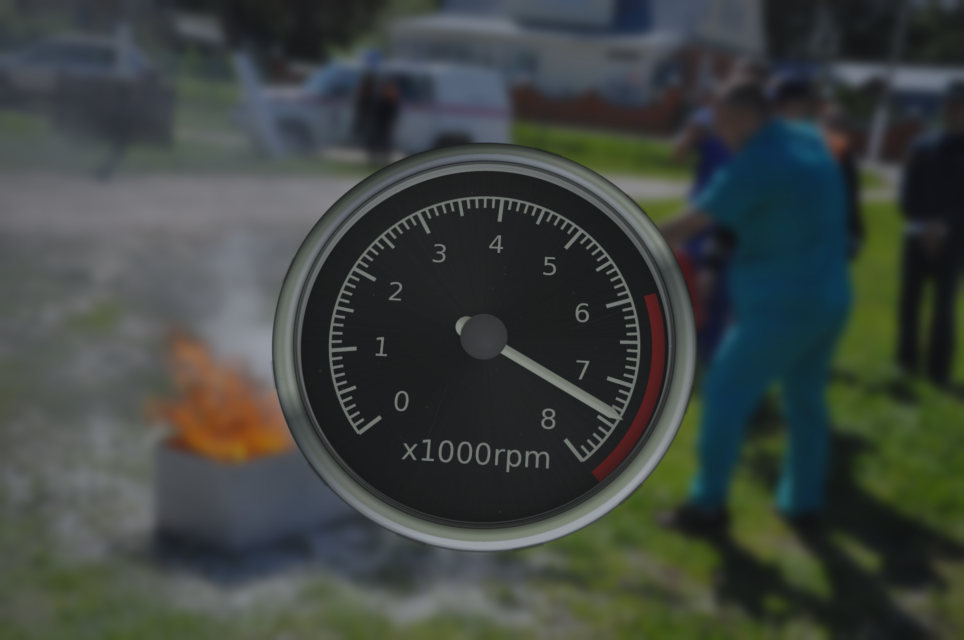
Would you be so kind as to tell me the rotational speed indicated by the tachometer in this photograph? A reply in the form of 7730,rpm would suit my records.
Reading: 7400,rpm
